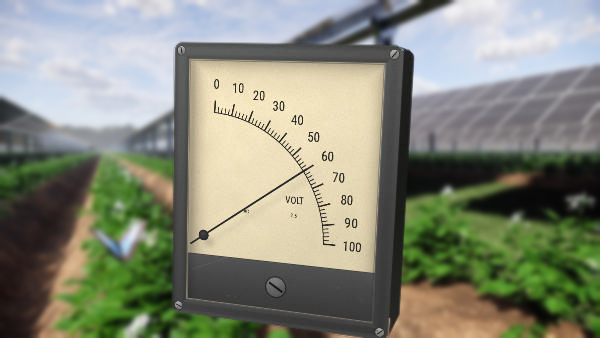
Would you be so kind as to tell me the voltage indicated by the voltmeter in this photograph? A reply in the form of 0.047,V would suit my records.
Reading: 60,V
